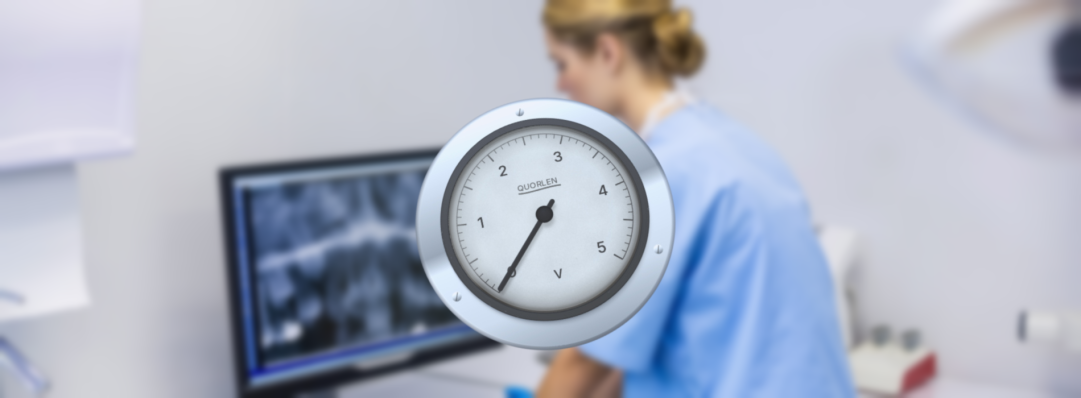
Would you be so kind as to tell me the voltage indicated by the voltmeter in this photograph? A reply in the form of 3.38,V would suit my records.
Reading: 0,V
